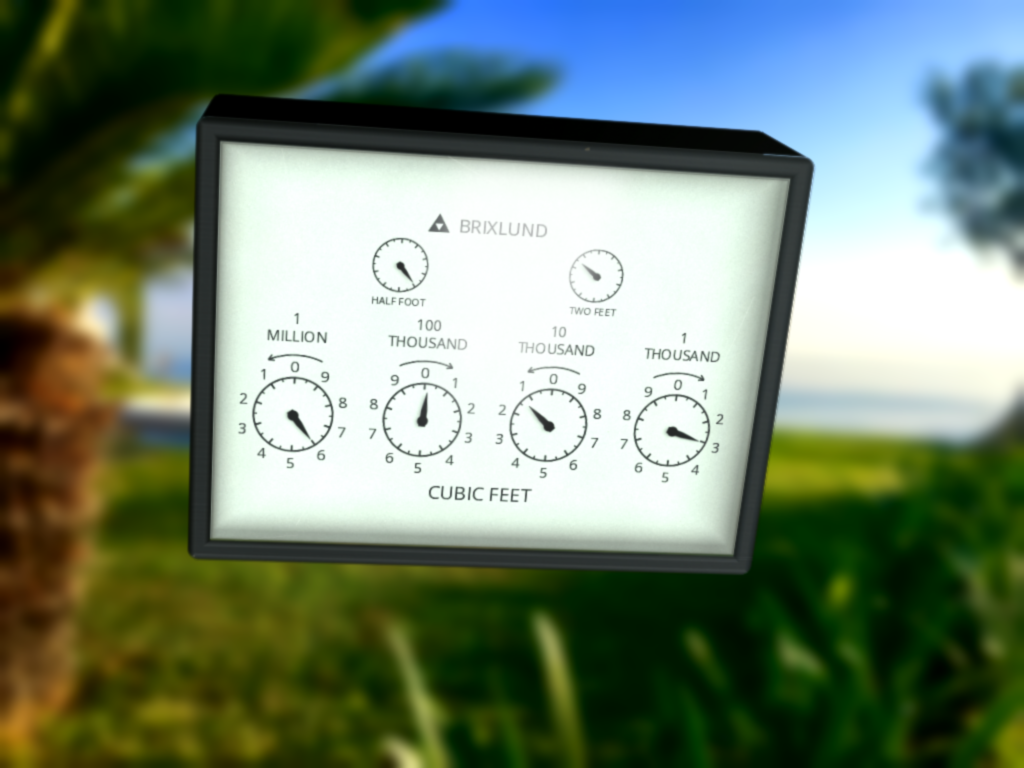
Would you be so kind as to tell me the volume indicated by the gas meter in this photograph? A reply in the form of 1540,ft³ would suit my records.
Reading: 601300,ft³
